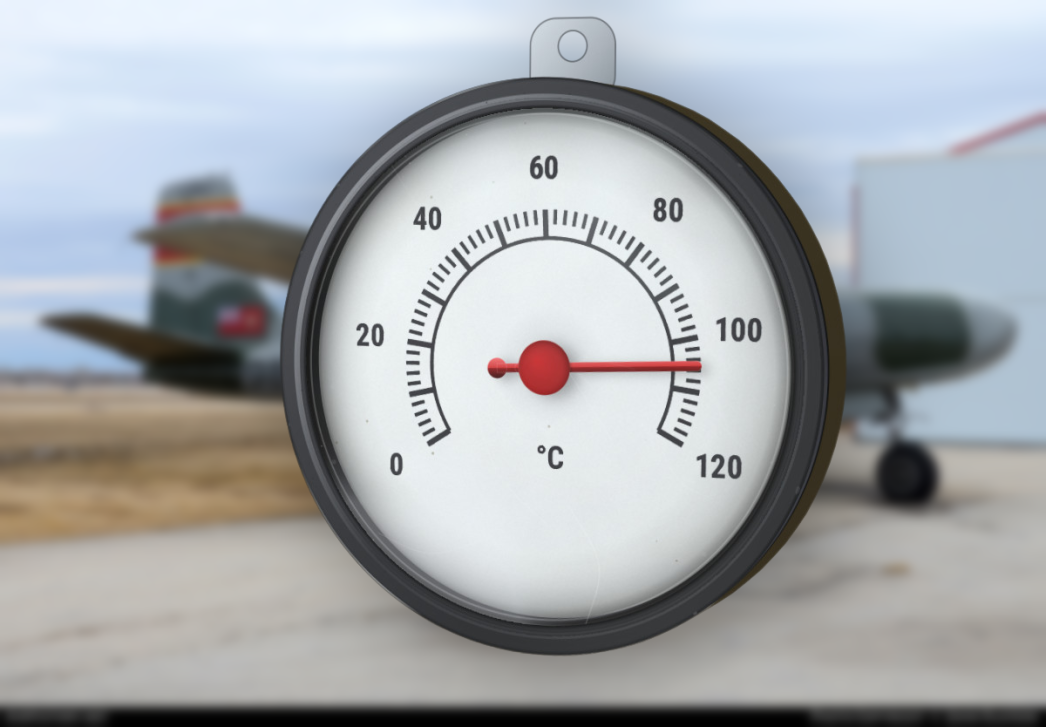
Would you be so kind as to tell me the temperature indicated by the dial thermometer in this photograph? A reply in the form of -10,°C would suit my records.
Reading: 105,°C
